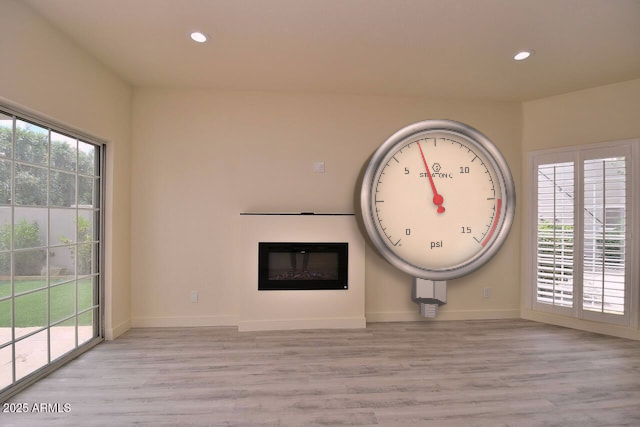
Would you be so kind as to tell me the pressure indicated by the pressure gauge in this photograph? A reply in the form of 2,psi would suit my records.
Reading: 6.5,psi
